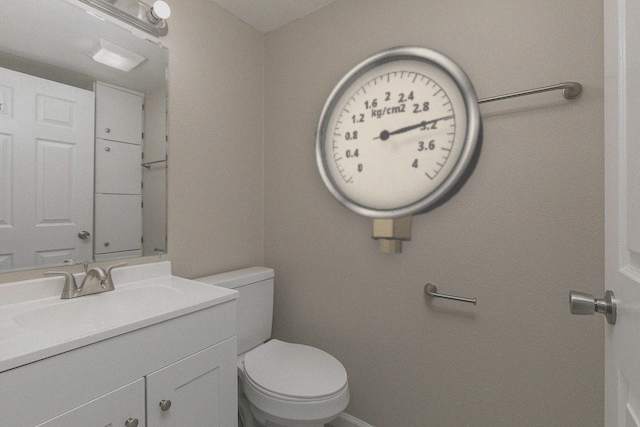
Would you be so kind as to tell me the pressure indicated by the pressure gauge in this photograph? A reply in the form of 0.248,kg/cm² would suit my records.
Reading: 3.2,kg/cm²
